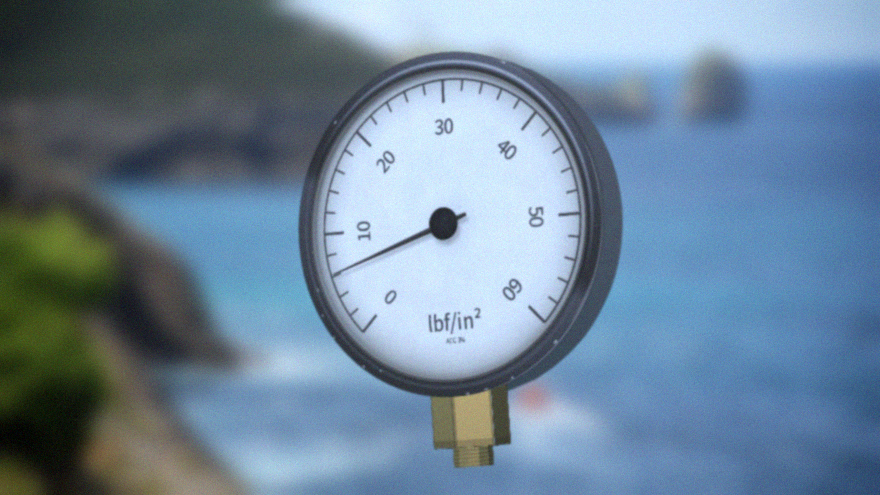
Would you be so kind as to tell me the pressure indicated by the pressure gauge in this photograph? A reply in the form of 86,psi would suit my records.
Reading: 6,psi
